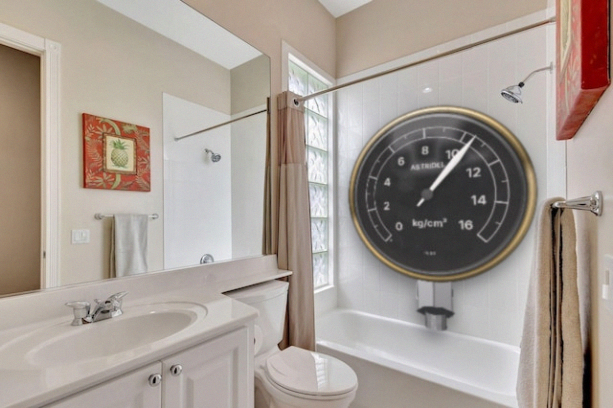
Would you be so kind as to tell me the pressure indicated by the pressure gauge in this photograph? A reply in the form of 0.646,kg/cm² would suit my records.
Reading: 10.5,kg/cm²
